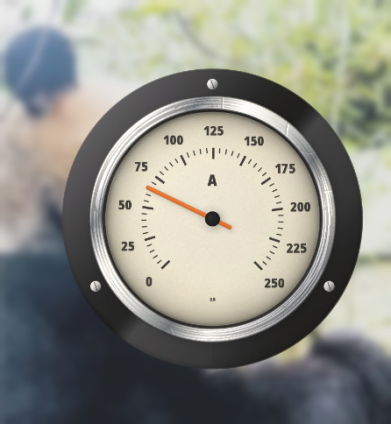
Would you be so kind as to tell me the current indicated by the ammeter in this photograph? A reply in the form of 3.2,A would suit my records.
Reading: 65,A
